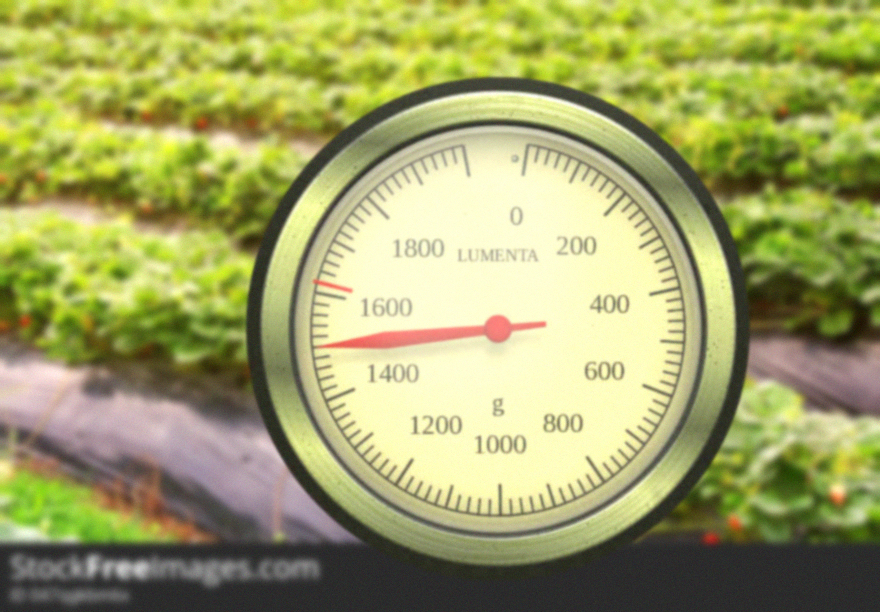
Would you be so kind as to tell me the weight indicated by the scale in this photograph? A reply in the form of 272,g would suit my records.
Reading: 1500,g
